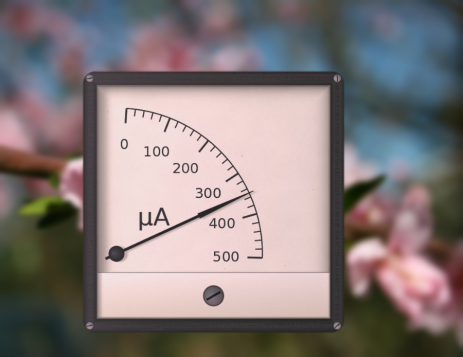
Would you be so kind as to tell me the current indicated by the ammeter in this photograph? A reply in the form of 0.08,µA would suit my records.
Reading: 350,µA
